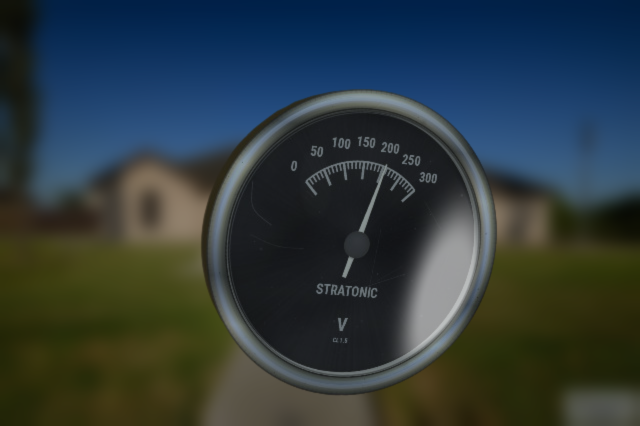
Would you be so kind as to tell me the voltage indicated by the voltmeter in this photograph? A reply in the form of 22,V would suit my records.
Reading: 200,V
